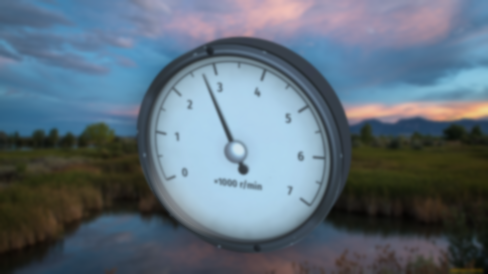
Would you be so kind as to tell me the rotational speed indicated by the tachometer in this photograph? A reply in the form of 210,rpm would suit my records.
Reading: 2750,rpm
